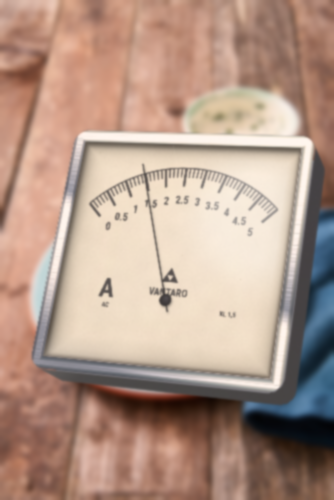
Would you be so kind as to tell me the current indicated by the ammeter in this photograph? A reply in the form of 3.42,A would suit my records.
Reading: 1.5,A
